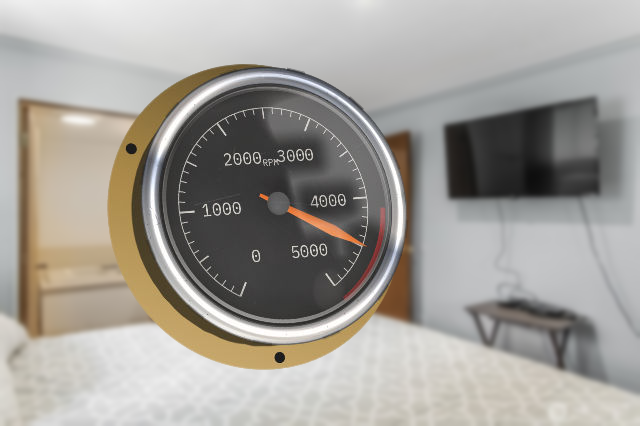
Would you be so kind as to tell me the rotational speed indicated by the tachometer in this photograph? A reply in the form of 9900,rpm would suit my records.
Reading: 4500,rpm
